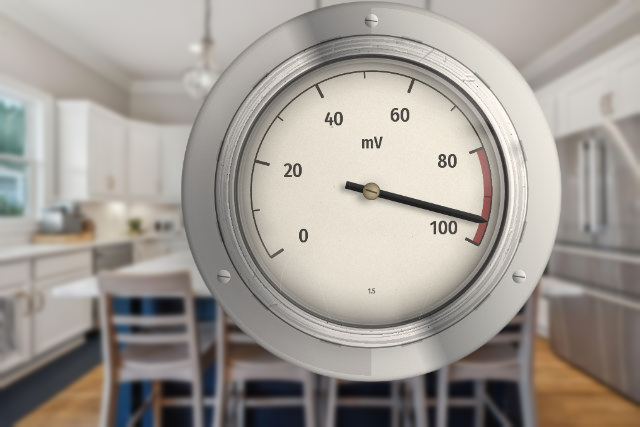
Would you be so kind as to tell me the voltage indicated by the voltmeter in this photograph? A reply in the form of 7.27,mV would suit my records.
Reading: 95,mV
